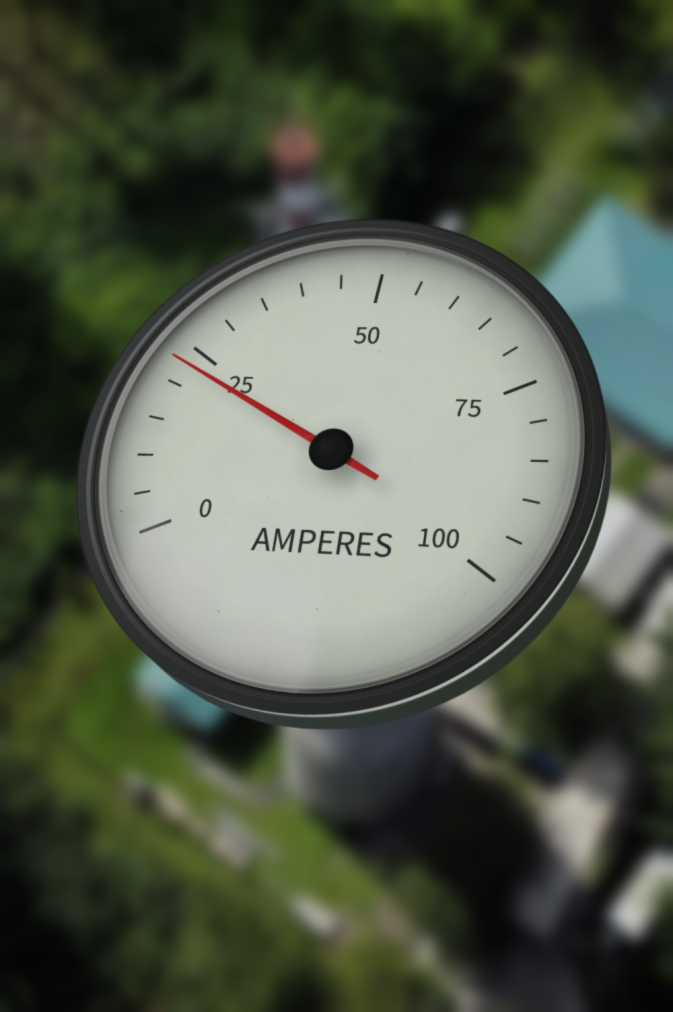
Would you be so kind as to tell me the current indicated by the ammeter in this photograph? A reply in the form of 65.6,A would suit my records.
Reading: 22.5,A
